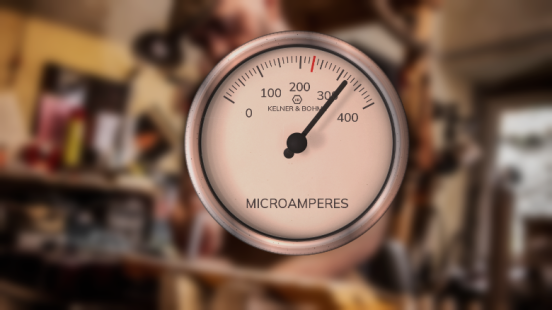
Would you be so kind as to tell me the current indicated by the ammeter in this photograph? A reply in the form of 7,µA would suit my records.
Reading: 320,µA
